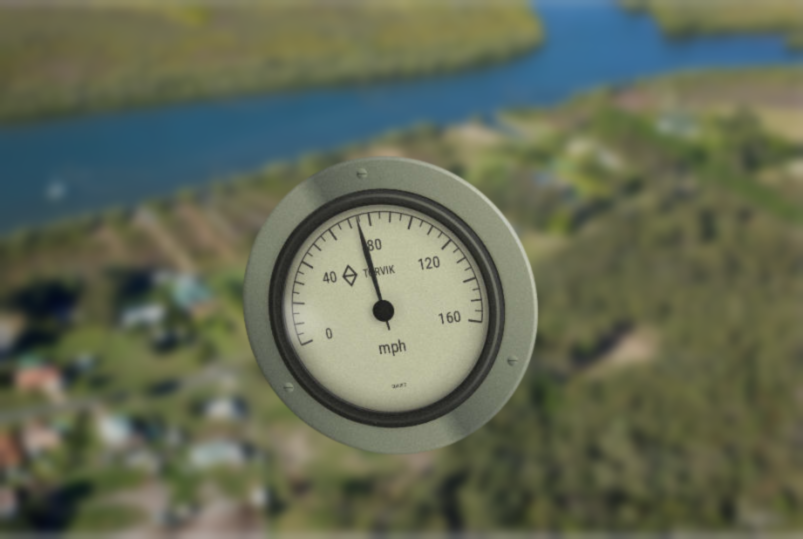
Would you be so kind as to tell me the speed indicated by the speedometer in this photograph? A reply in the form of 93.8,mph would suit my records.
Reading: 75,mph
